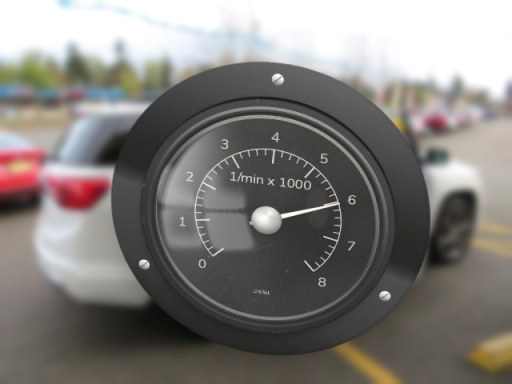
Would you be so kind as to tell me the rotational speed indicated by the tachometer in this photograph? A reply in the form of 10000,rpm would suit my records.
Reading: 6000,rpm
